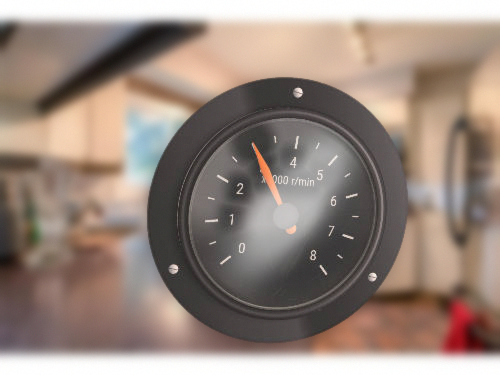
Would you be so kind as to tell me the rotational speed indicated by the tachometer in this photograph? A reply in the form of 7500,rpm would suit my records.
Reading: 3000,rpm
